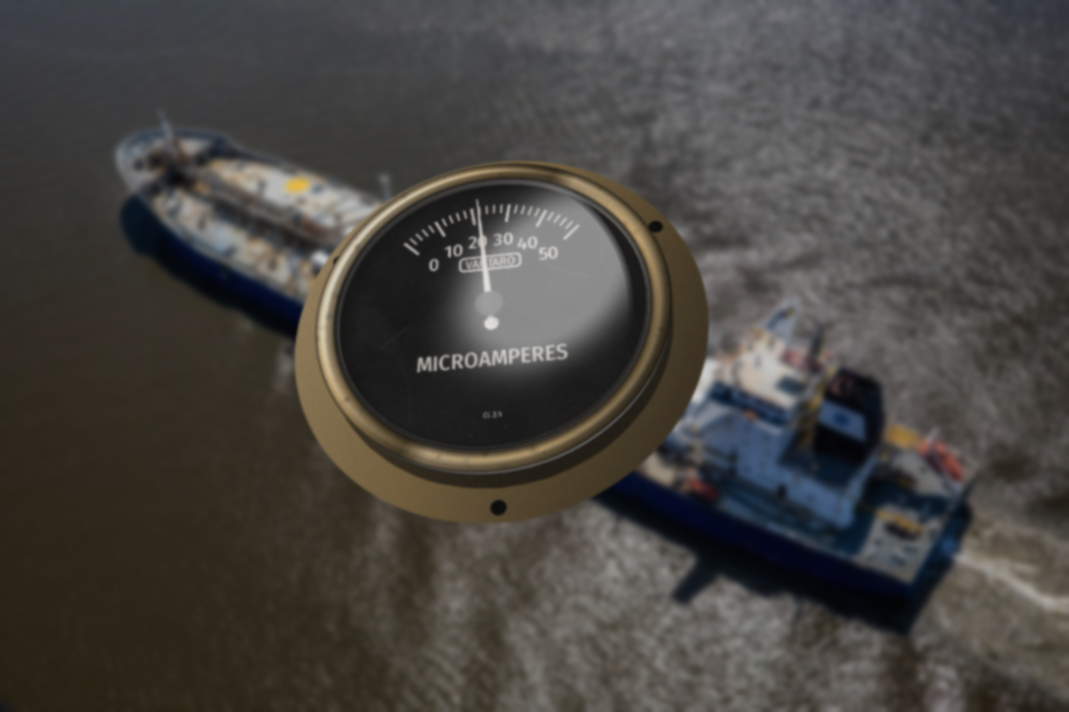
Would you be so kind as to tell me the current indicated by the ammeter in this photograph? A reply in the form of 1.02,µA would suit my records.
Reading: 22,µA
